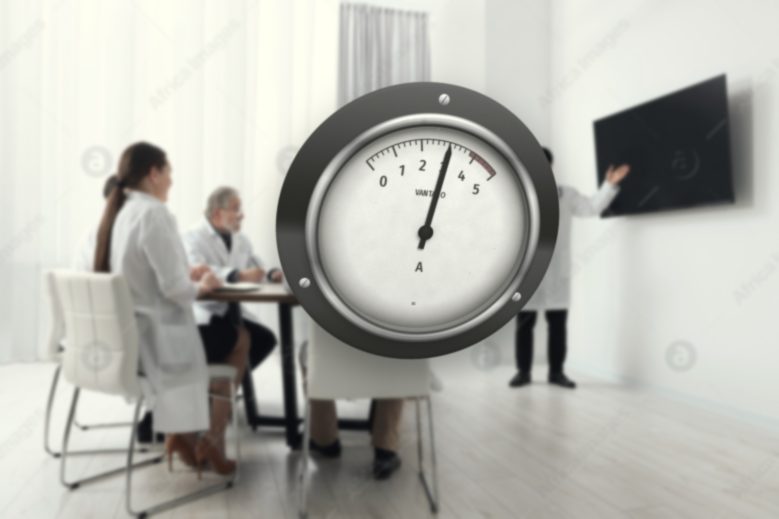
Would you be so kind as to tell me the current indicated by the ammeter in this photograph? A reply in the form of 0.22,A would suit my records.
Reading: 3,A
